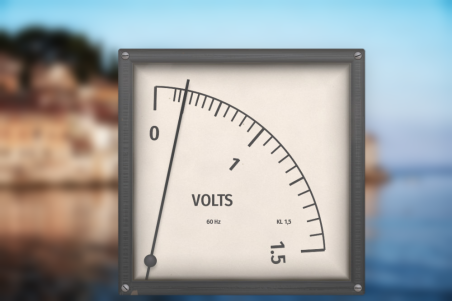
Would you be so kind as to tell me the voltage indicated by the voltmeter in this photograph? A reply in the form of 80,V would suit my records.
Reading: 0.5,V
